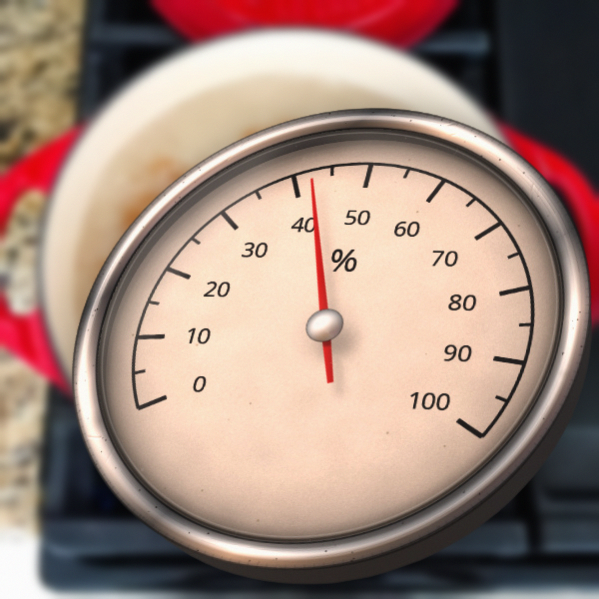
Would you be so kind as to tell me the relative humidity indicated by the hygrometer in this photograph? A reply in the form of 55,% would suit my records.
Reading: 42.5,%
